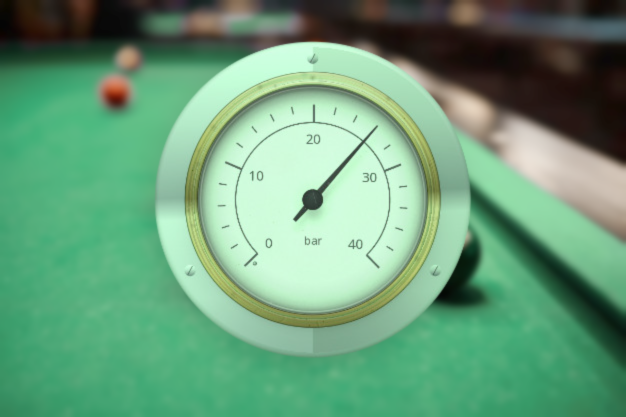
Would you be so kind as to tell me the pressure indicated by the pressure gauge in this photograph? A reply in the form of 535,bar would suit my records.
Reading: 26,bar
